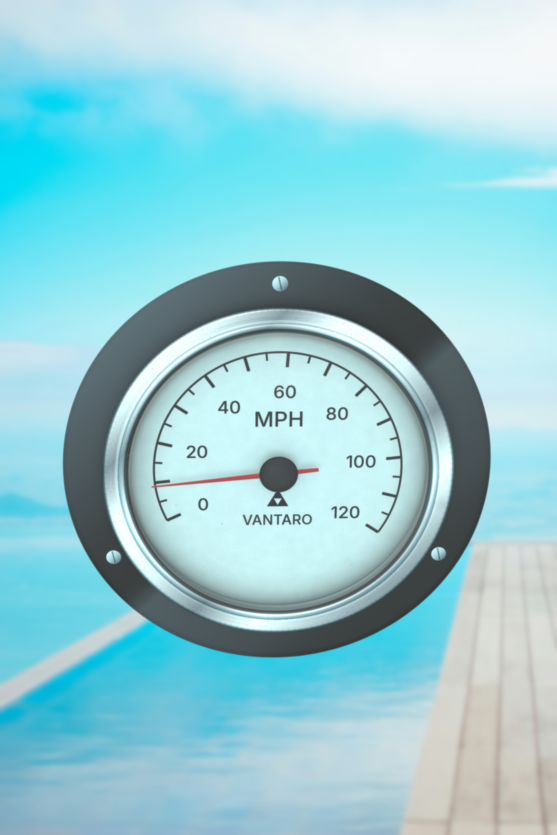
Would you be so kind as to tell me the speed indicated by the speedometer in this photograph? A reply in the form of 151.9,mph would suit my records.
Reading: 10,mph
